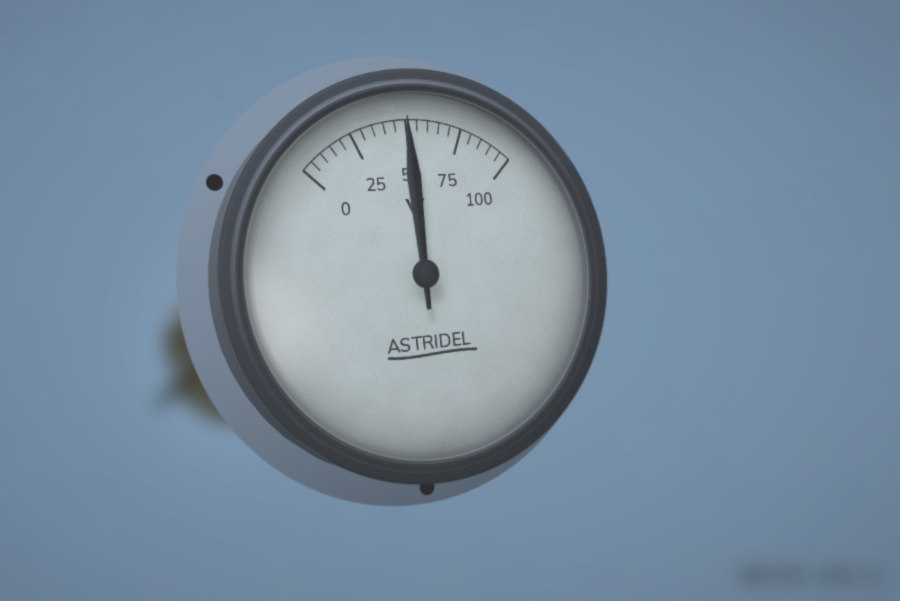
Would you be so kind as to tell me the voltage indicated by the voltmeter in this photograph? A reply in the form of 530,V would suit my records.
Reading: 50,V
